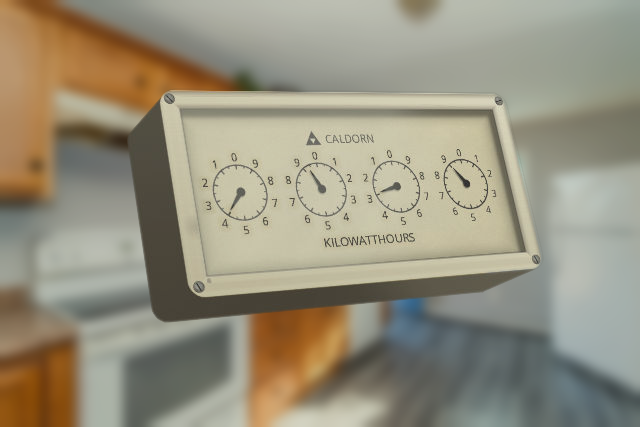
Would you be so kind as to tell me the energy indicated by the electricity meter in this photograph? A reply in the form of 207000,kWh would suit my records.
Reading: 3929,kWh
